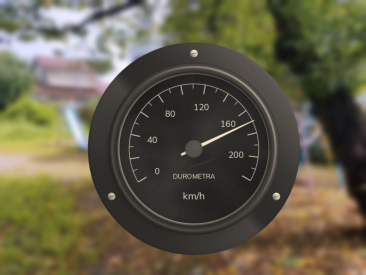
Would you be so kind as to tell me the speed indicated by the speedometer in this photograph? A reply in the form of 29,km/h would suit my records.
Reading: 170,km/h
